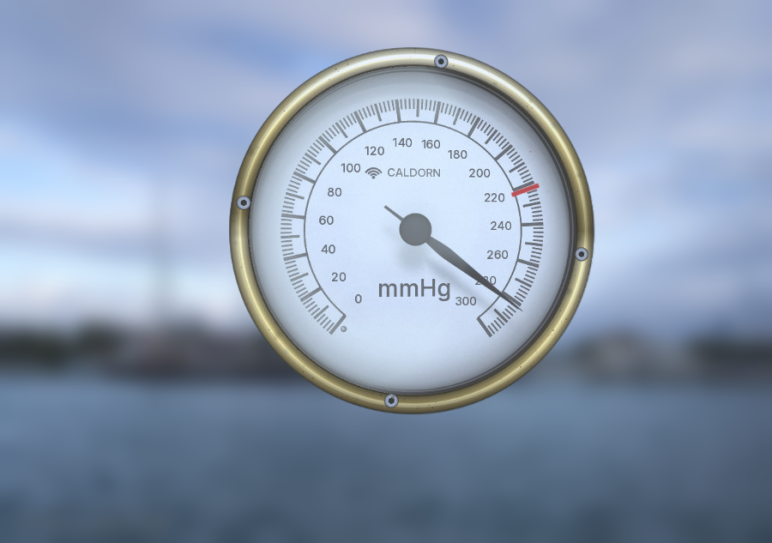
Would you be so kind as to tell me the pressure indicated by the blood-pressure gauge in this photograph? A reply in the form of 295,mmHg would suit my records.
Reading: 282,mmHg
